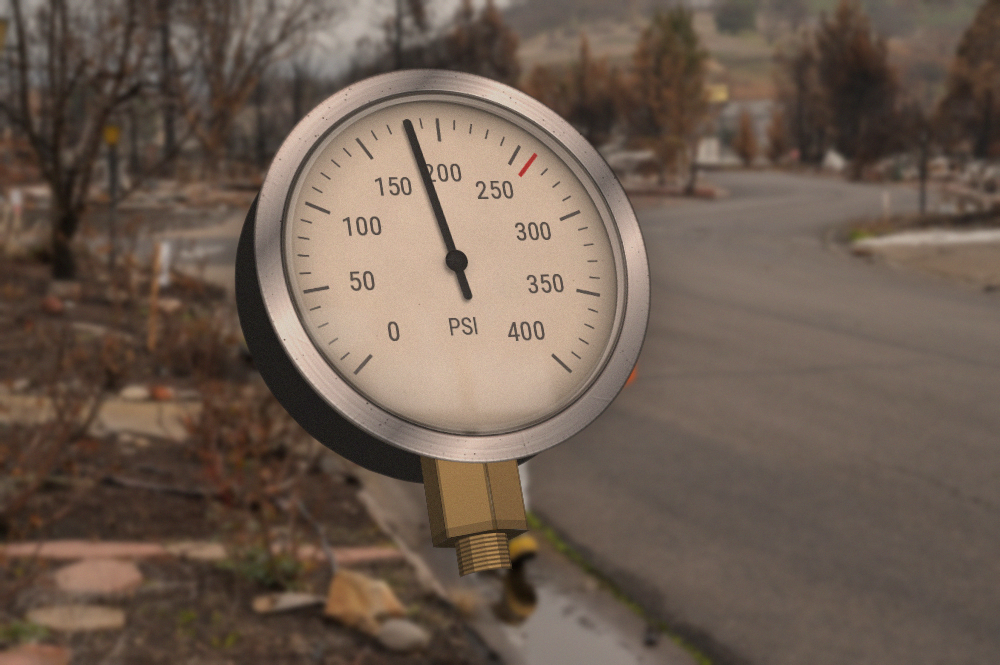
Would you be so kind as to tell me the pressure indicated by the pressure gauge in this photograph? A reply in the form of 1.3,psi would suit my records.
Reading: 180,psi
